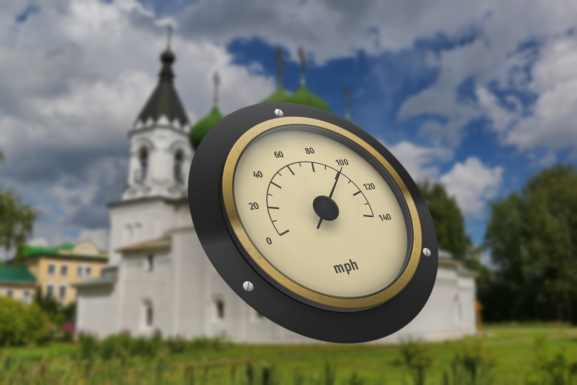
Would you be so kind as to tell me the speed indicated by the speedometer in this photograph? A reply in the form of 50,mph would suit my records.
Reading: 100,mph
